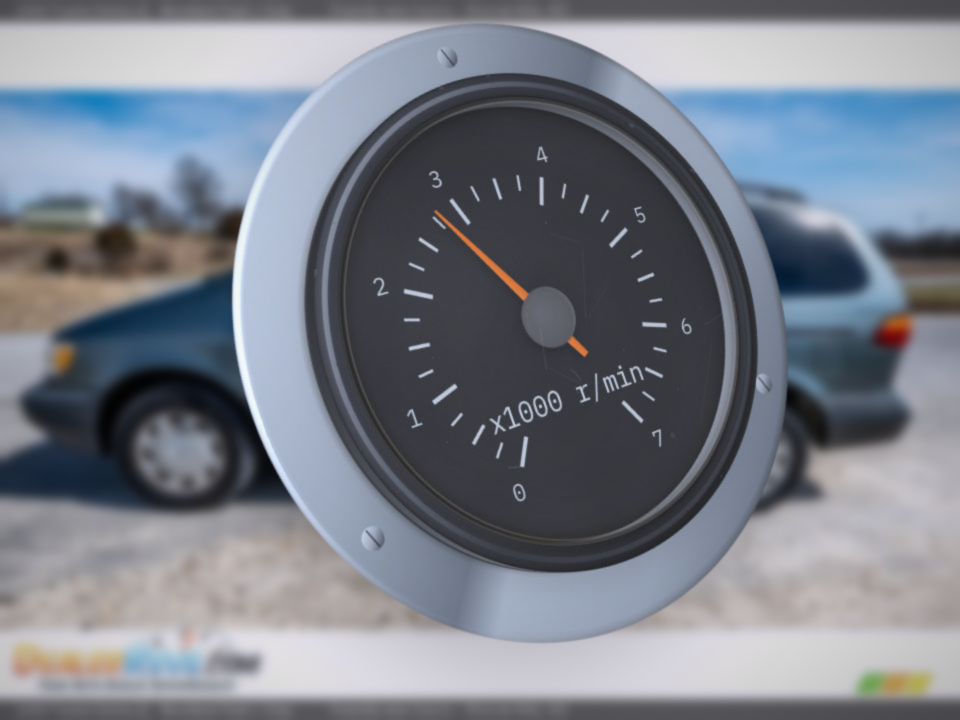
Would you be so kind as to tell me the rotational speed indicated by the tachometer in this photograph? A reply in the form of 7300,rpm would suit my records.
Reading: 2750,rpm
